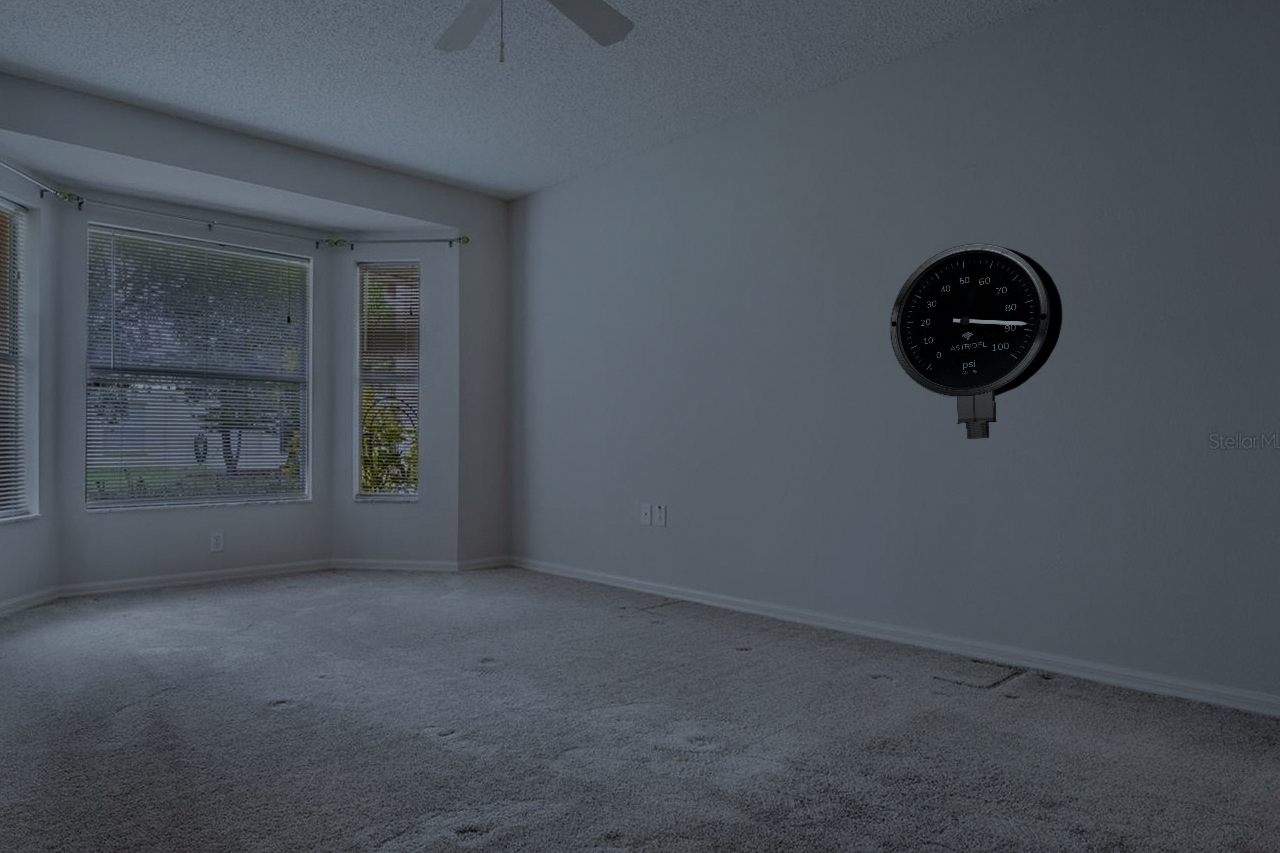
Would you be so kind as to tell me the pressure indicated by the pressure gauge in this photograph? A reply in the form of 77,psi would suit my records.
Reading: 88,psi
